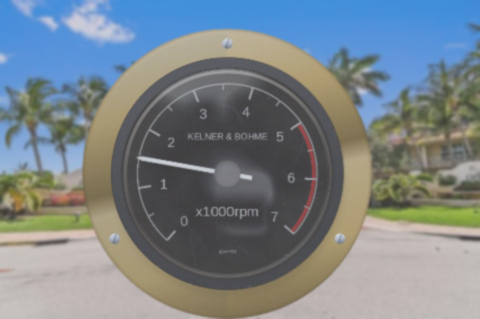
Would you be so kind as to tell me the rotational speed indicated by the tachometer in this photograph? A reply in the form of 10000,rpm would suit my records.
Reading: 1500,rpm
